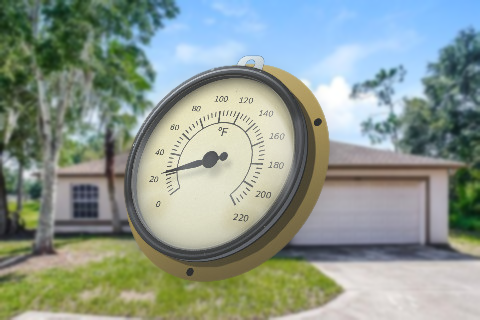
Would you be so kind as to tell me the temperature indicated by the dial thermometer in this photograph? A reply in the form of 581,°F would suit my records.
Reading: 20,°F
